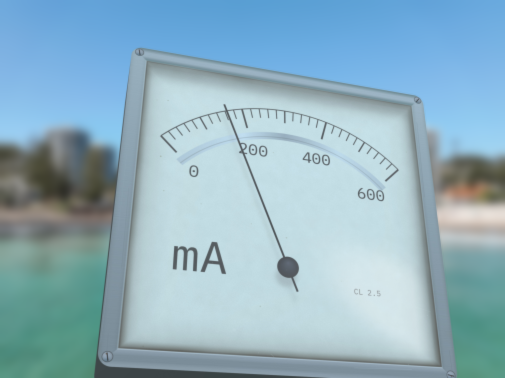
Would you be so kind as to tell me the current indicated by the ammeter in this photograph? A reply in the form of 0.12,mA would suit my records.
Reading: 160,mA
